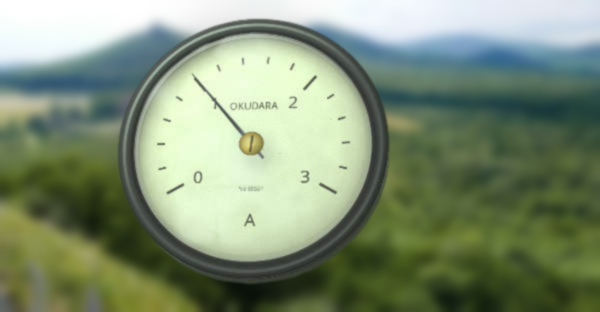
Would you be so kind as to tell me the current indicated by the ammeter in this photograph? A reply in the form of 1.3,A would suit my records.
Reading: 1,A
